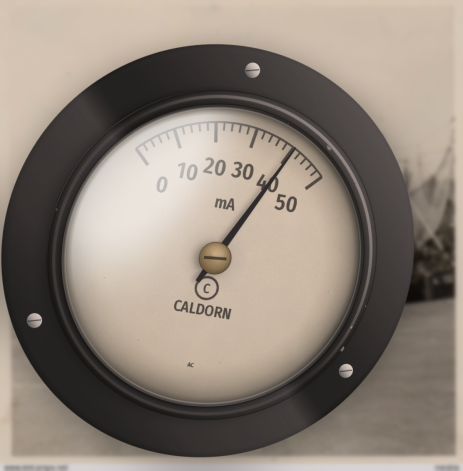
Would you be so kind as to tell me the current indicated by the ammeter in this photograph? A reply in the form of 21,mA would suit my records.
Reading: 40,mA
